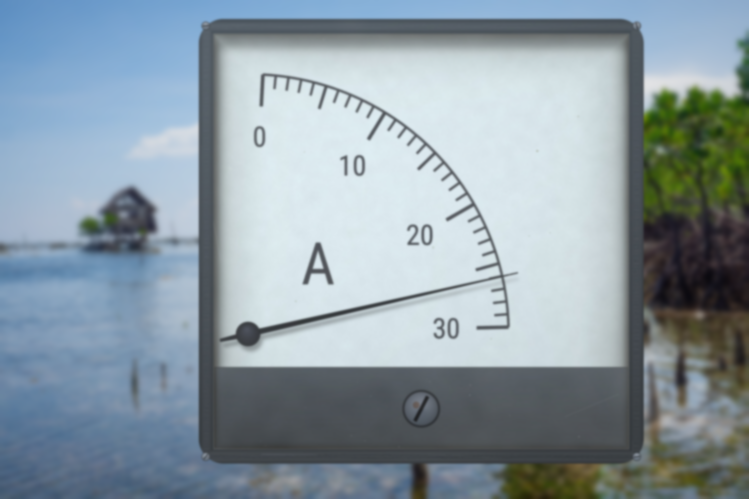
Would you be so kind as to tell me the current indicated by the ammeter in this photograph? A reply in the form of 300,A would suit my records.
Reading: 26,A
